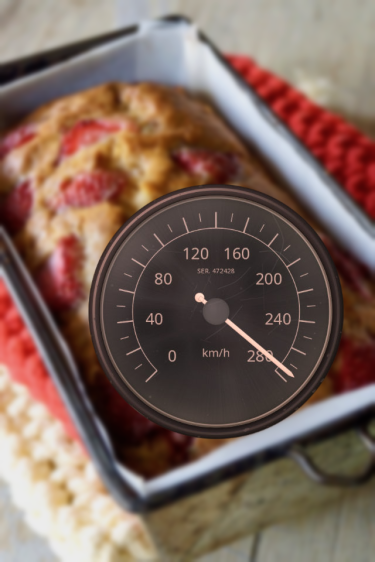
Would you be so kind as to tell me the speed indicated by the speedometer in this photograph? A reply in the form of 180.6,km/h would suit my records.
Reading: 275,km/h
